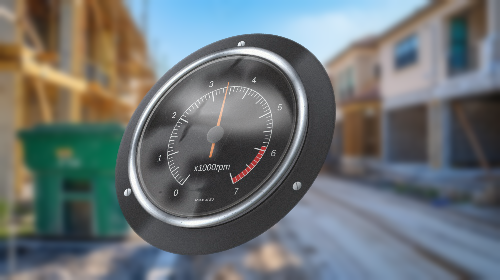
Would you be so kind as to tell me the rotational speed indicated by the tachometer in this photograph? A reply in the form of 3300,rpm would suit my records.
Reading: 3500,rpm
